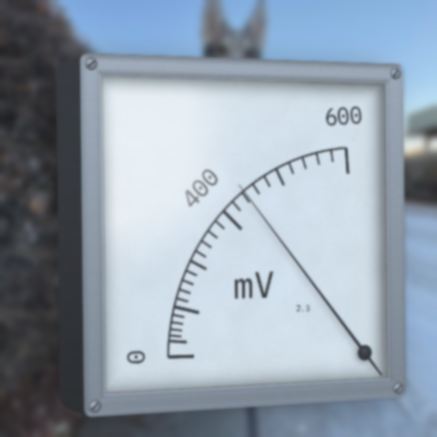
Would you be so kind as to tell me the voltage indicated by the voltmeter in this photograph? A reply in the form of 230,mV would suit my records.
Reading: 440,mV
